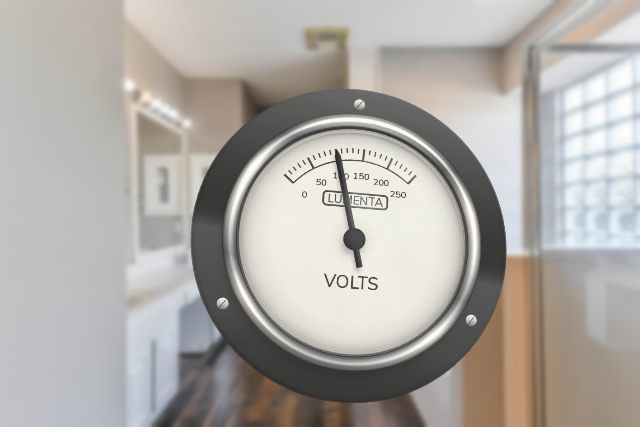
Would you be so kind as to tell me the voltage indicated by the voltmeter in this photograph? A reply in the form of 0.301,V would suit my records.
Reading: 100,V
